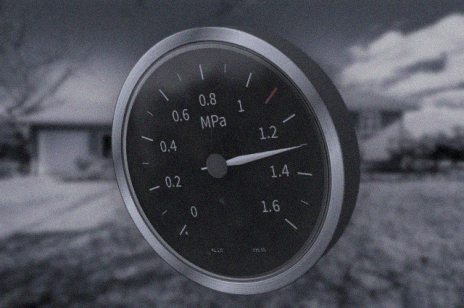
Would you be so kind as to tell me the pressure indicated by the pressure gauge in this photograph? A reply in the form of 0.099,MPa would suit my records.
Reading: 1.3,MPa
